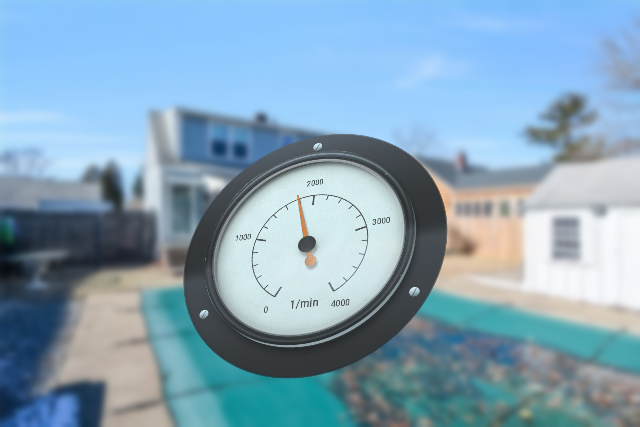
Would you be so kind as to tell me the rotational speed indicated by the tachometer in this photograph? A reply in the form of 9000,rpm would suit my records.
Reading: 1800,rpm
